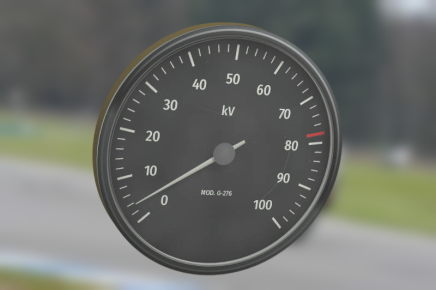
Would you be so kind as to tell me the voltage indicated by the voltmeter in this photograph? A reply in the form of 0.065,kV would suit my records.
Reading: 4,kV
